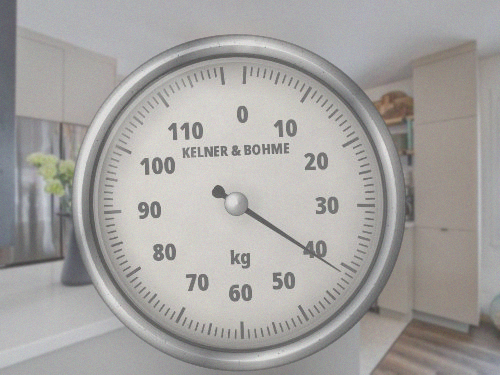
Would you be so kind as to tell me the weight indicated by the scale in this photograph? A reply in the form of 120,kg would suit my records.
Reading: 41,kg
